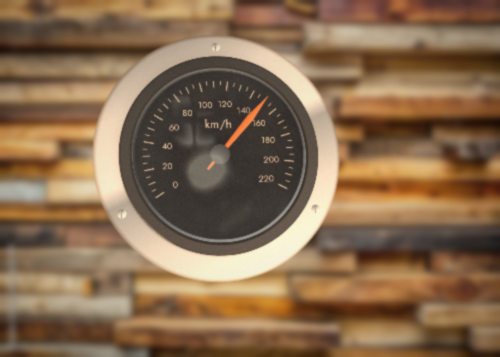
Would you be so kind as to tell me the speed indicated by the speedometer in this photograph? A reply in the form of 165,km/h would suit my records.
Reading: 150,km/h
